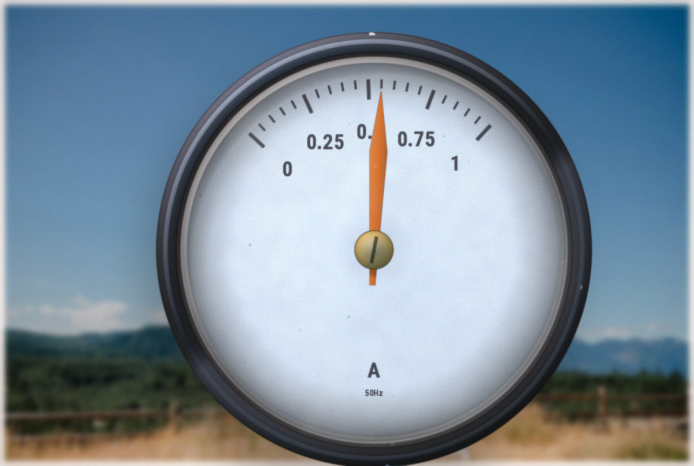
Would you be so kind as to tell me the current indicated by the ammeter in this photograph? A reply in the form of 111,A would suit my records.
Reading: 0.55,A
